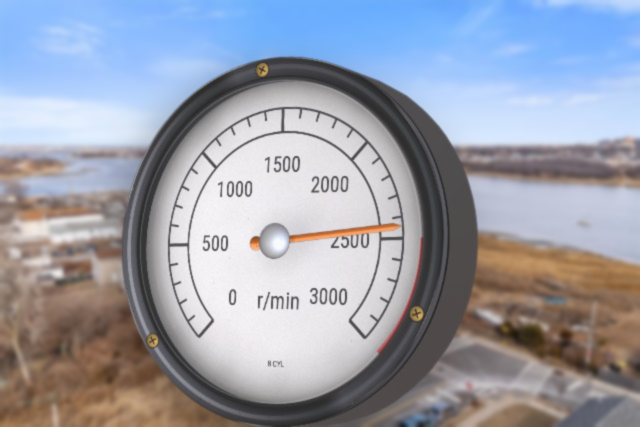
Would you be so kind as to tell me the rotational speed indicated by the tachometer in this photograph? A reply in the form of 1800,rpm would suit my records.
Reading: 2450,rpm
